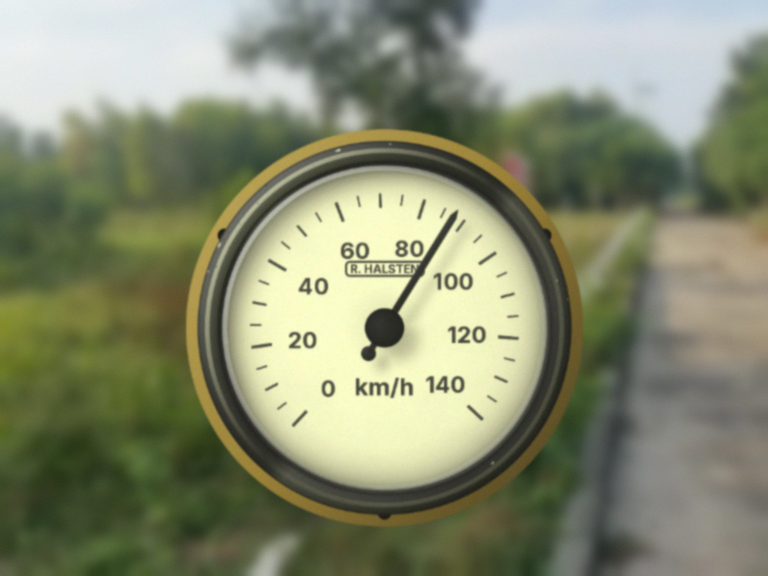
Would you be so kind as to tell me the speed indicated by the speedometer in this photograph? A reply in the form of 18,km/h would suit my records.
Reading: 87.5,km/h
